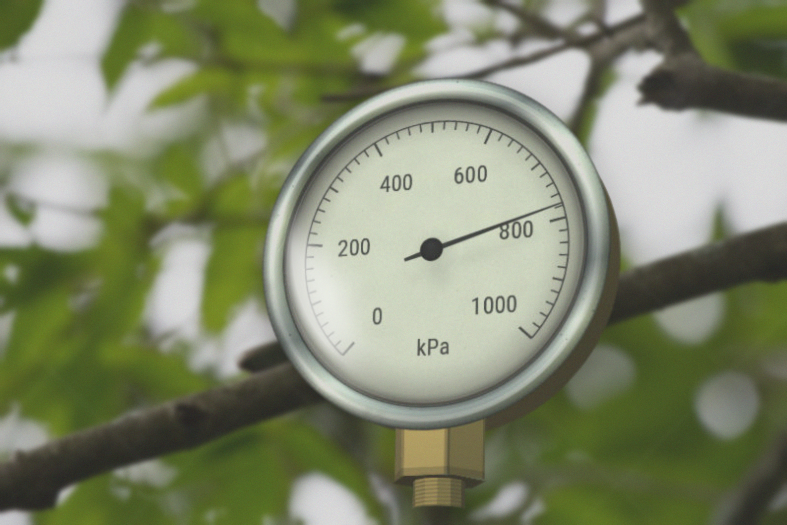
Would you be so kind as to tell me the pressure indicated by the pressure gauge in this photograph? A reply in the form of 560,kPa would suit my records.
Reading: 780,kPa
